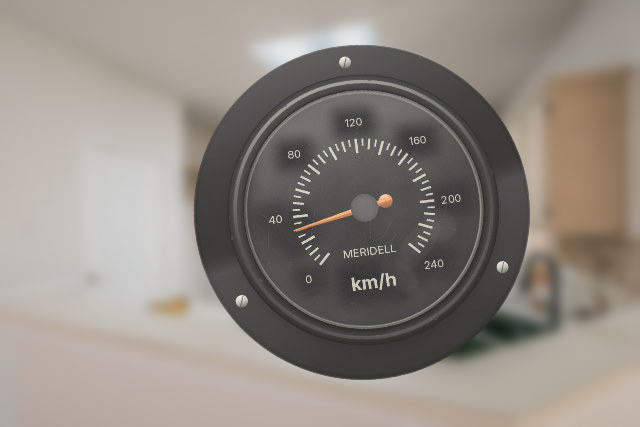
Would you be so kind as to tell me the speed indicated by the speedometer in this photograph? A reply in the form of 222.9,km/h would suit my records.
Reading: 30,km/h
